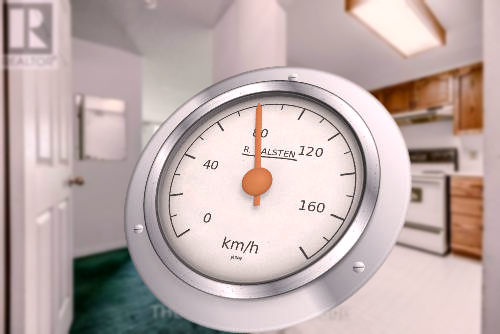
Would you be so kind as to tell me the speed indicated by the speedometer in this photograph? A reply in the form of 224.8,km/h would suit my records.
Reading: 80,km/h
